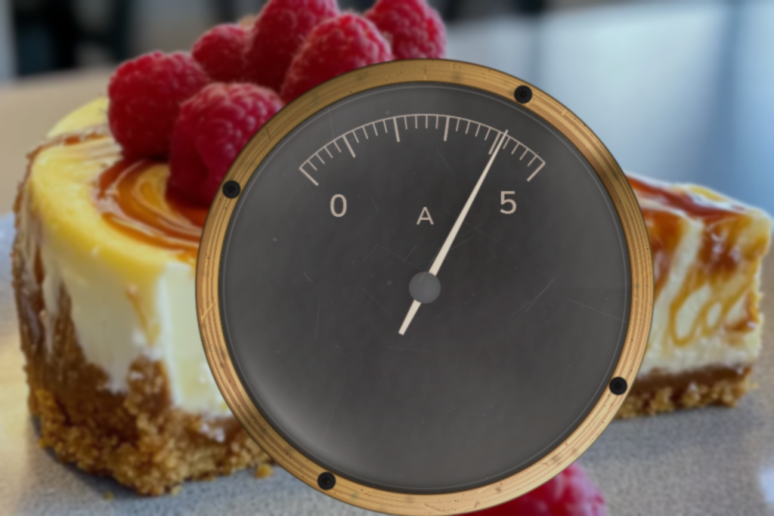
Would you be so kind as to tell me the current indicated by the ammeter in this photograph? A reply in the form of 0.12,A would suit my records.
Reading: 4.1,A
